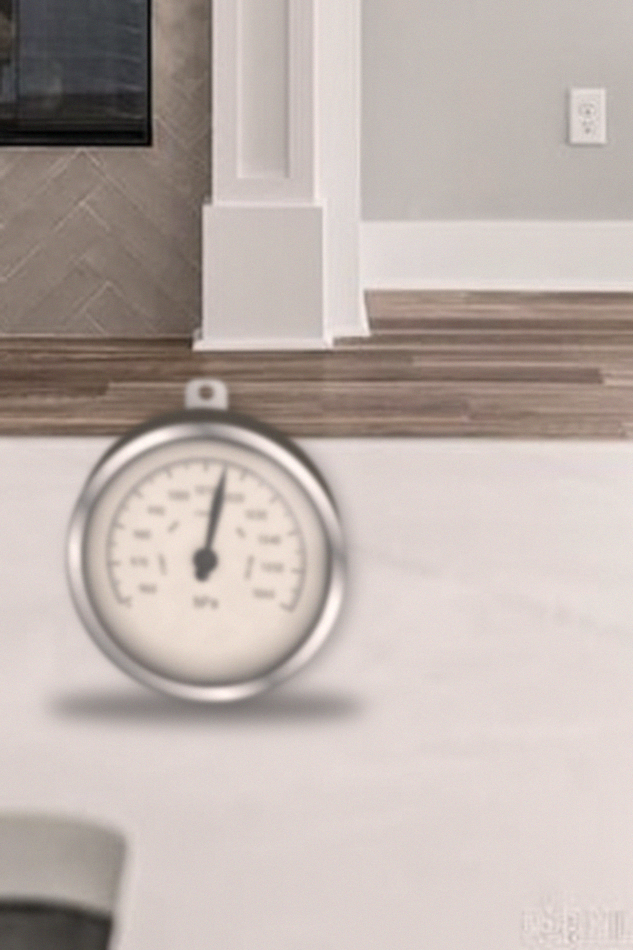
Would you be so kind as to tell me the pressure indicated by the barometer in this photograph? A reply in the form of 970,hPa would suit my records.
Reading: 1015,hPa
